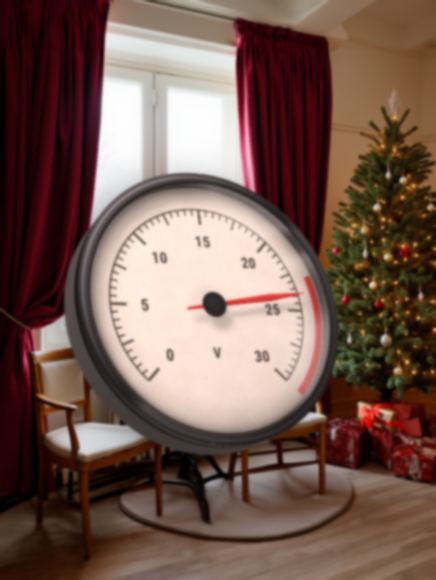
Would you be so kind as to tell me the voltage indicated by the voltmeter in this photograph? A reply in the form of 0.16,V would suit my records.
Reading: 24,V
